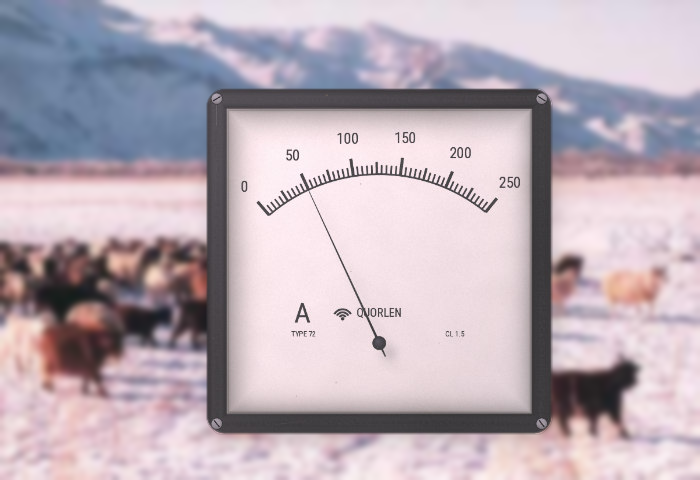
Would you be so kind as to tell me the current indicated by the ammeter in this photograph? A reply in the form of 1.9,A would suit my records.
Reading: 50,A
